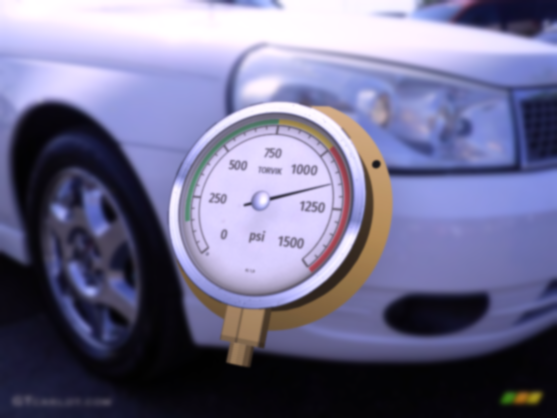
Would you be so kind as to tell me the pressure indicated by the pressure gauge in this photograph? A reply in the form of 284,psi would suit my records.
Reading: 1150,psi
